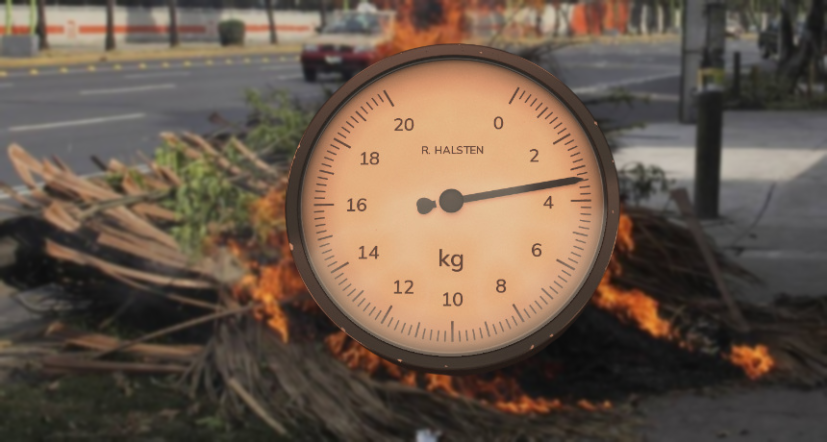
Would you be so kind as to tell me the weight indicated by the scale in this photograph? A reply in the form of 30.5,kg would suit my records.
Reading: 3.4,kg
